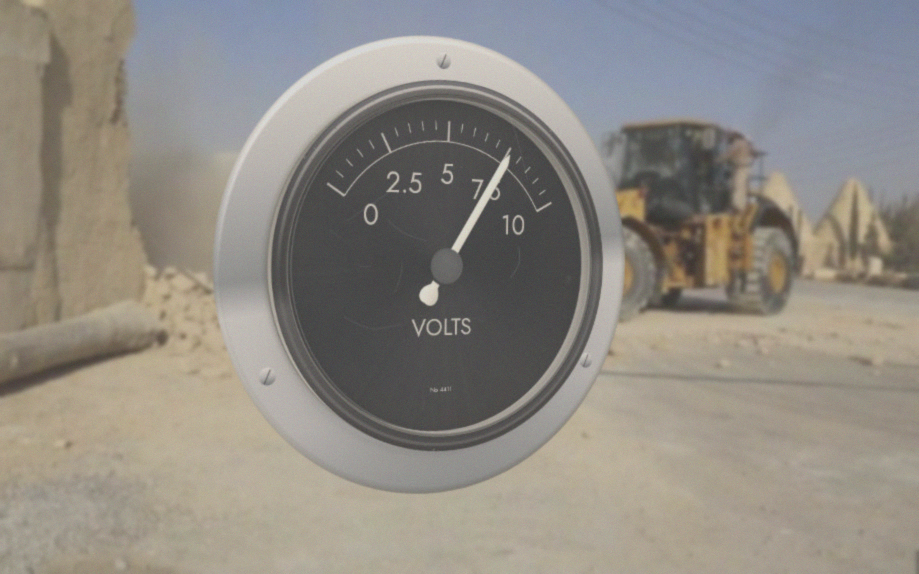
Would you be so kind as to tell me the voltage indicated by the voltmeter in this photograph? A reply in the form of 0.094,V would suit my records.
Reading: 7.5,V
